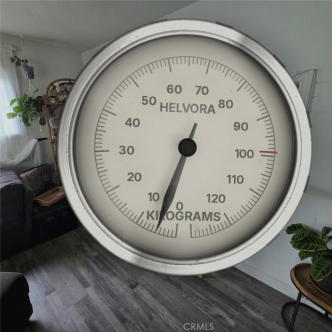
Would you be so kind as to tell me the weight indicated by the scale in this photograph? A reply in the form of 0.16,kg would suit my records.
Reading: 5,kg
